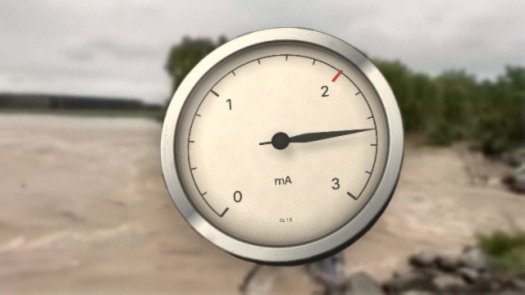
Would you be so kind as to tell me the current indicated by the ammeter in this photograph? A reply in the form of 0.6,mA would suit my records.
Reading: 2.5,mA
